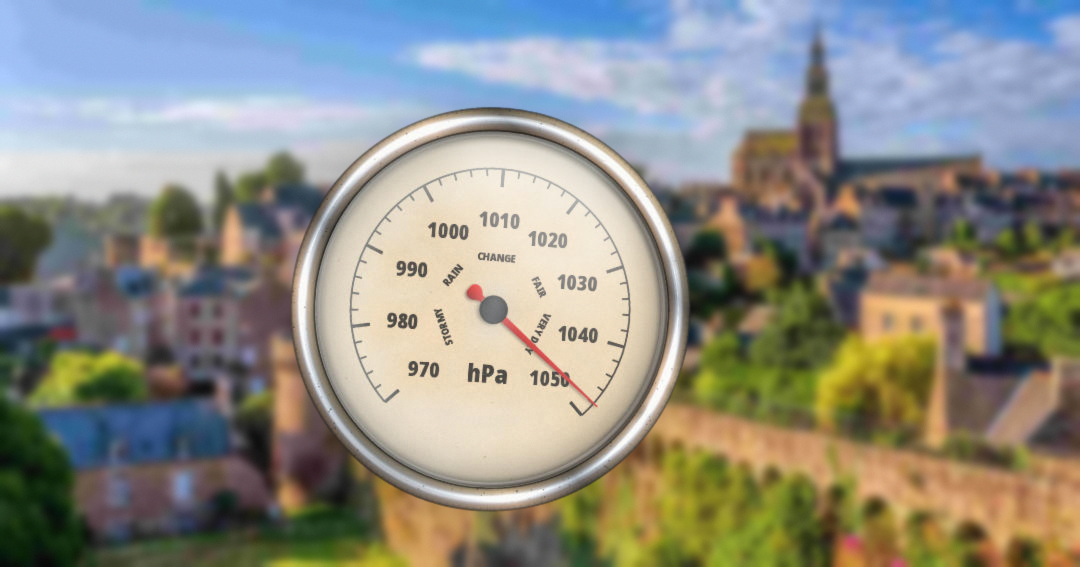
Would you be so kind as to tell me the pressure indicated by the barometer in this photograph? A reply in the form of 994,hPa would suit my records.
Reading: 1048,hPa
